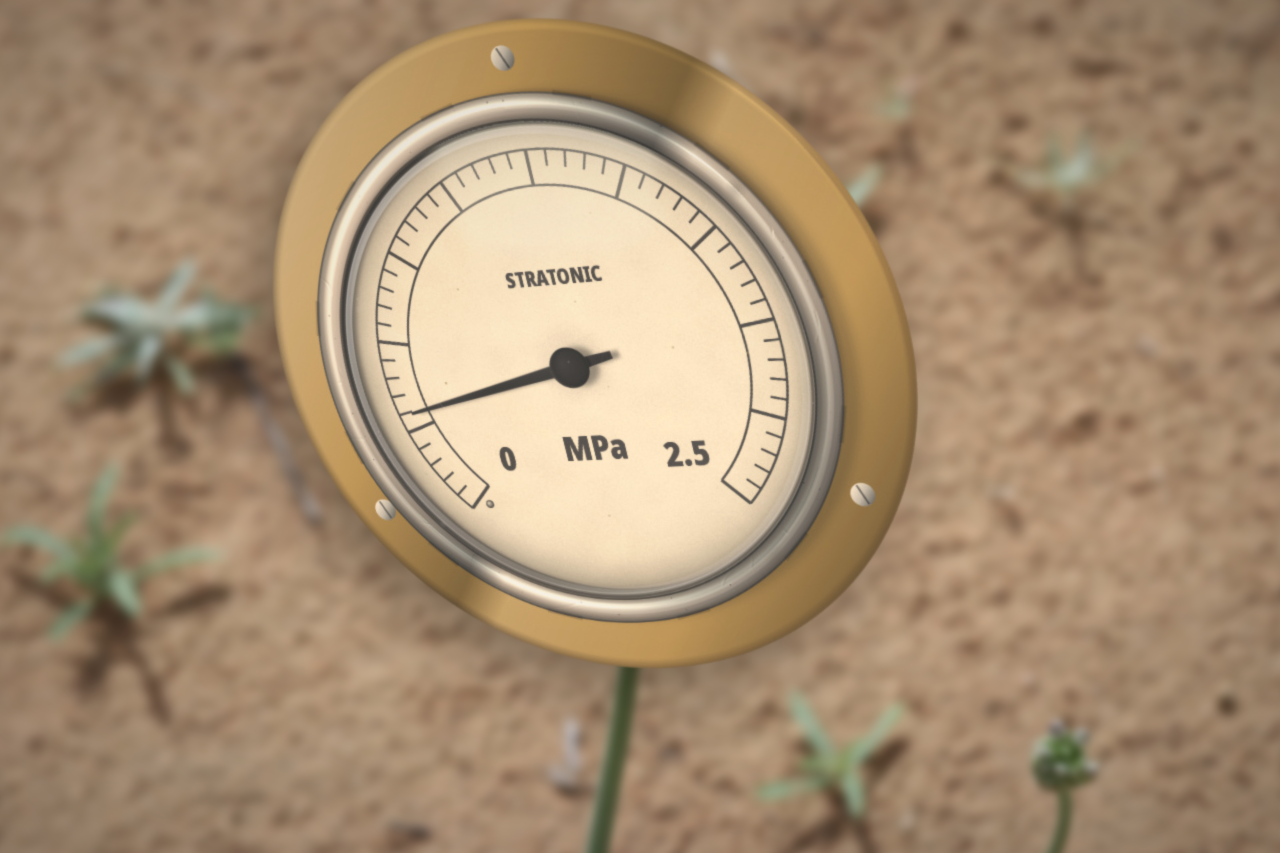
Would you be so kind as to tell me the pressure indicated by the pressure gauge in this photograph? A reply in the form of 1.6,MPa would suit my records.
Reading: 0.3,MPa
